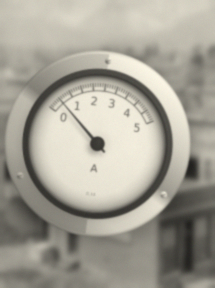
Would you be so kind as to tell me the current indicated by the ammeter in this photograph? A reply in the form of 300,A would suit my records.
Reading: 0.5,A
